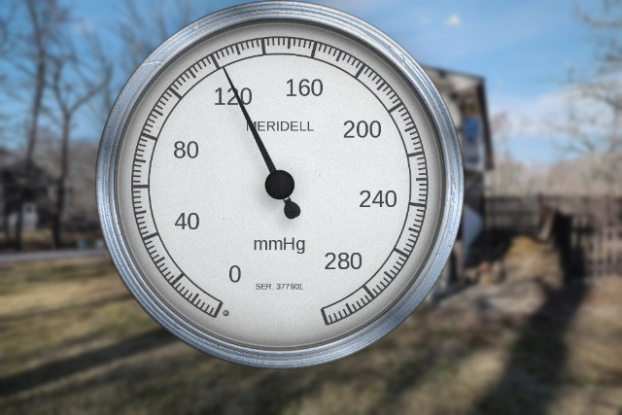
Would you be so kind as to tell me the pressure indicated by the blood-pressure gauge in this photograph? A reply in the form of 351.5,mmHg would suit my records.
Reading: 122,mmHg
